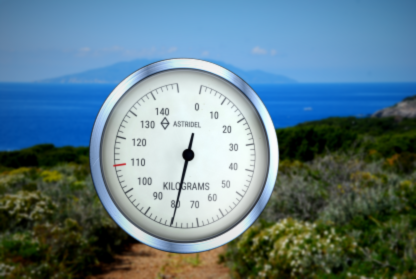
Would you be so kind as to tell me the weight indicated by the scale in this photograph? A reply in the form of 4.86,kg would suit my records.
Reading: 80,kg
